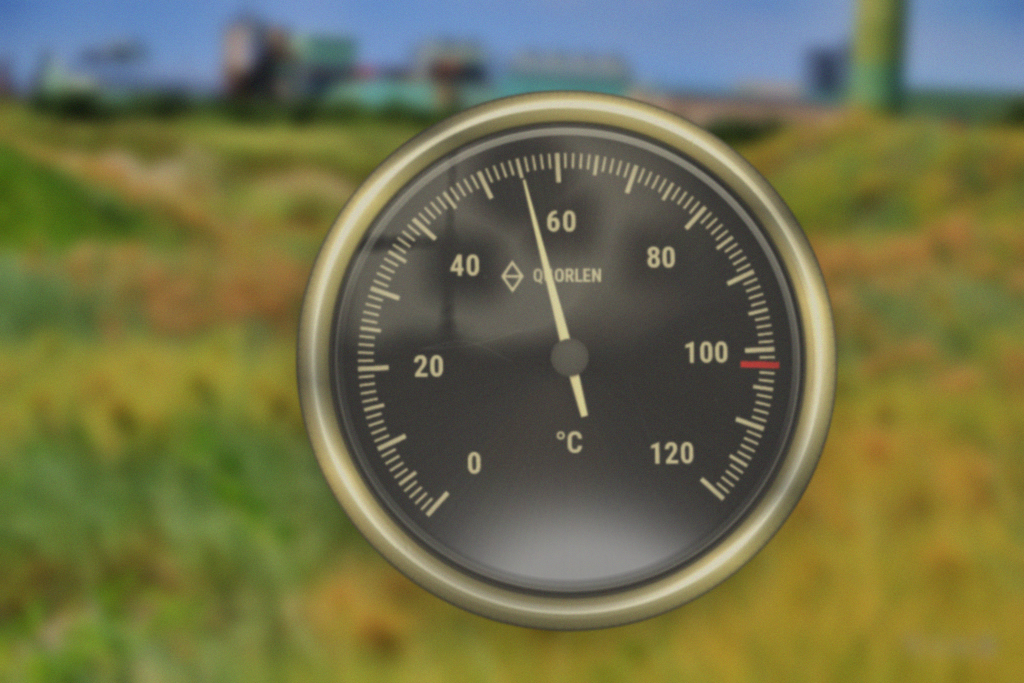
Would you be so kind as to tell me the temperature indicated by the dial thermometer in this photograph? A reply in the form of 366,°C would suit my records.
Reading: 55,°C
